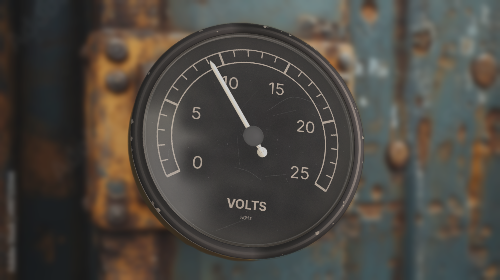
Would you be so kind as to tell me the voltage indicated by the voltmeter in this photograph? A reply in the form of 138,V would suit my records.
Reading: 9,V
